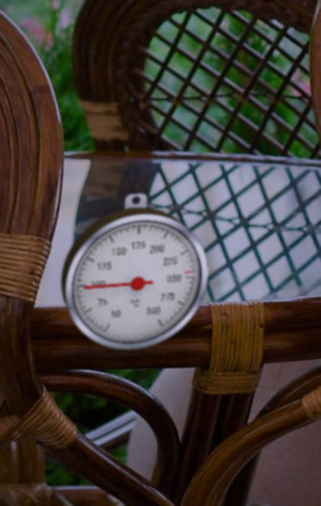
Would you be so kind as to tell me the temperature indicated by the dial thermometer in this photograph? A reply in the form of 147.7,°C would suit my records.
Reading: 100,°C
